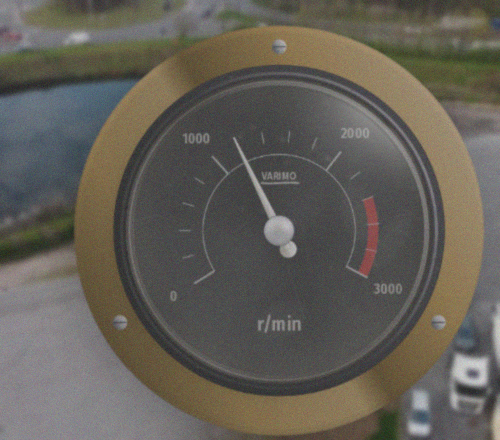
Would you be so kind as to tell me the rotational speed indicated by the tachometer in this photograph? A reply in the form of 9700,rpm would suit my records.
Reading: 1200,rpm
